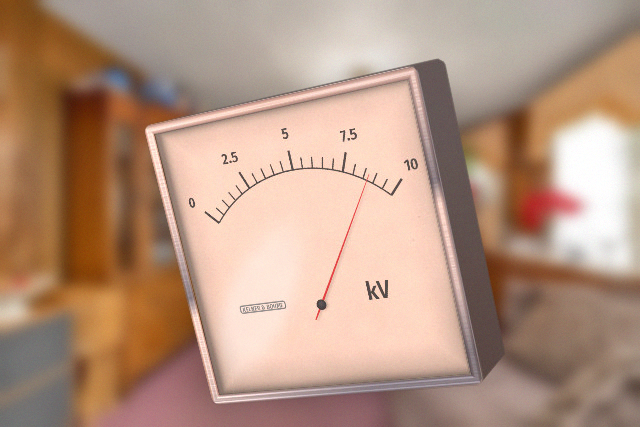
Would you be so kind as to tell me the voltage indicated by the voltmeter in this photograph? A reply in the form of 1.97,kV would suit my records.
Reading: 8.75,kV
